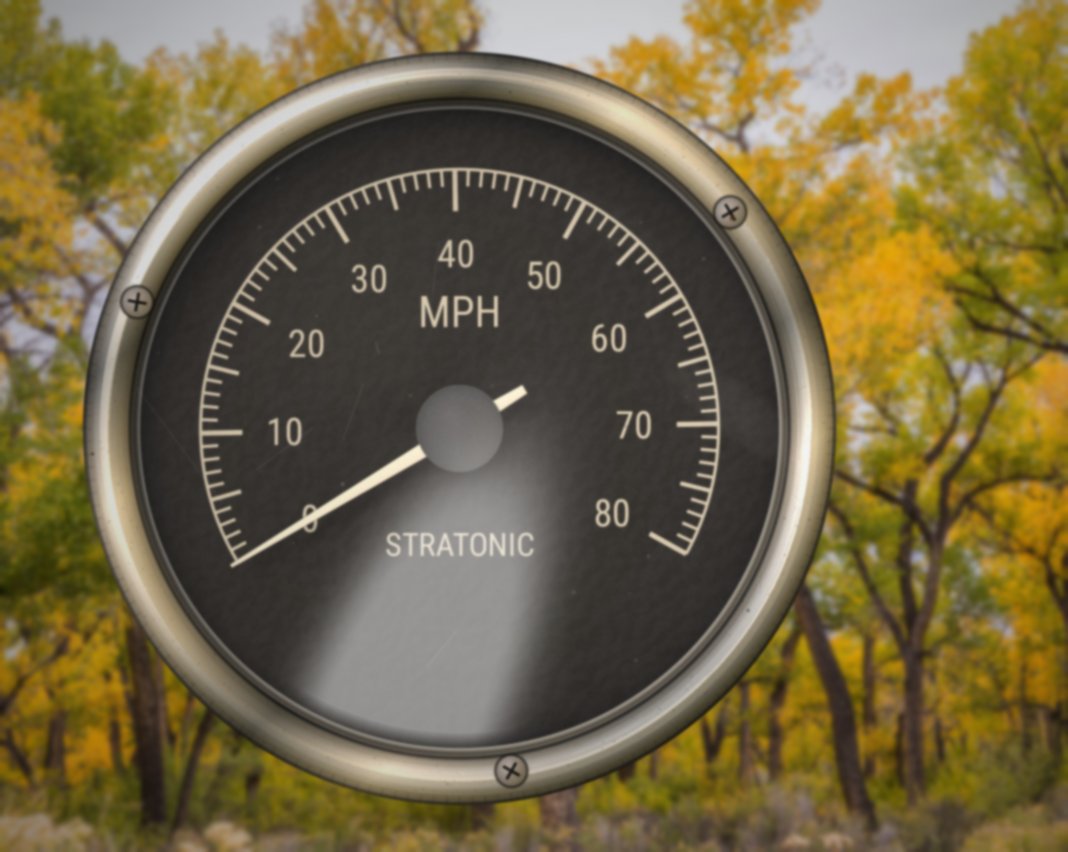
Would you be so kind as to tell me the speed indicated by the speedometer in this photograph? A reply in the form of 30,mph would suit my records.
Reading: 0,mph
